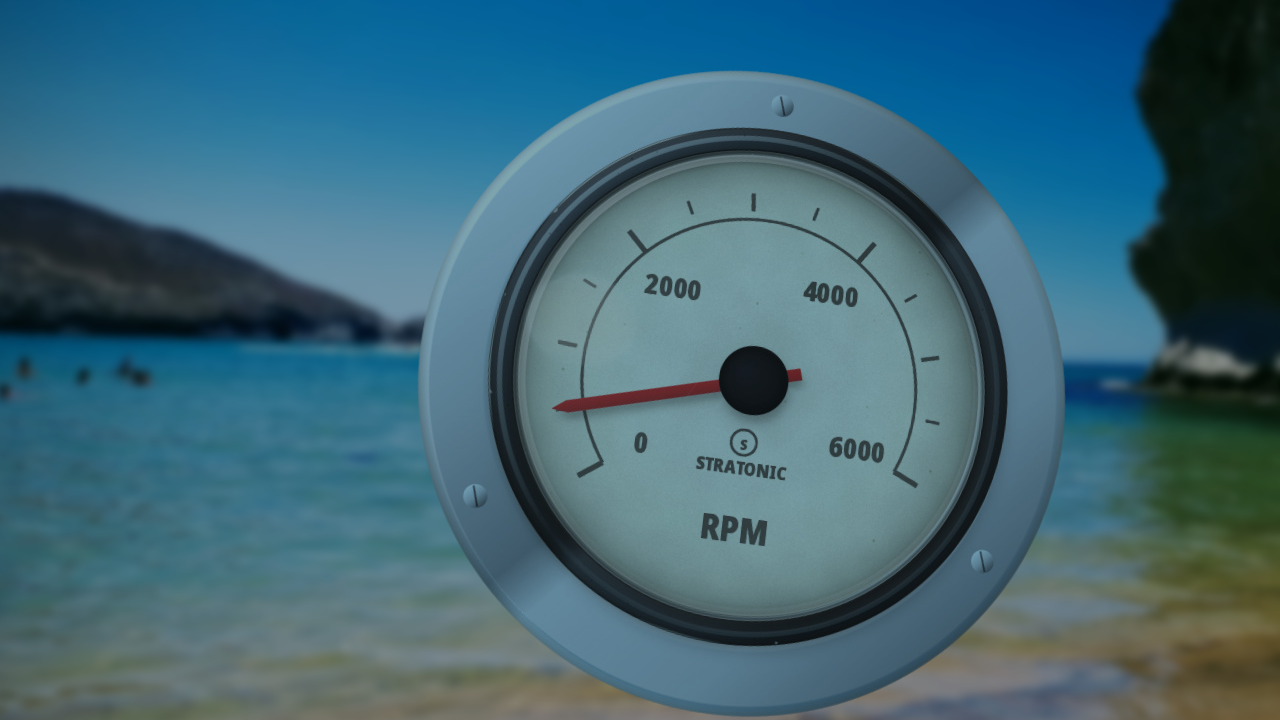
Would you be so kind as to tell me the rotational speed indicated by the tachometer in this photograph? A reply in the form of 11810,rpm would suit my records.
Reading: 500,rpm
